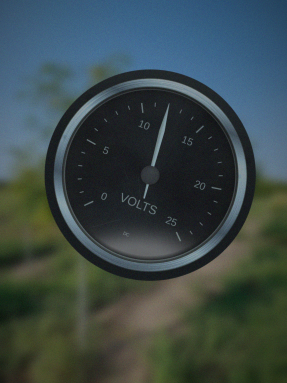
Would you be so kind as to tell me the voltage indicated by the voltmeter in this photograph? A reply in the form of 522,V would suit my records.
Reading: 12,V
